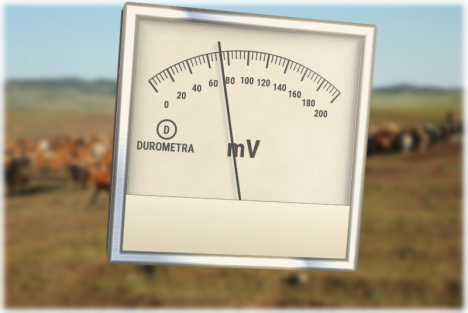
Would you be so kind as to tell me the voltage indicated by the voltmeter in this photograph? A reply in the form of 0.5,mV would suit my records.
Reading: 72,mV
